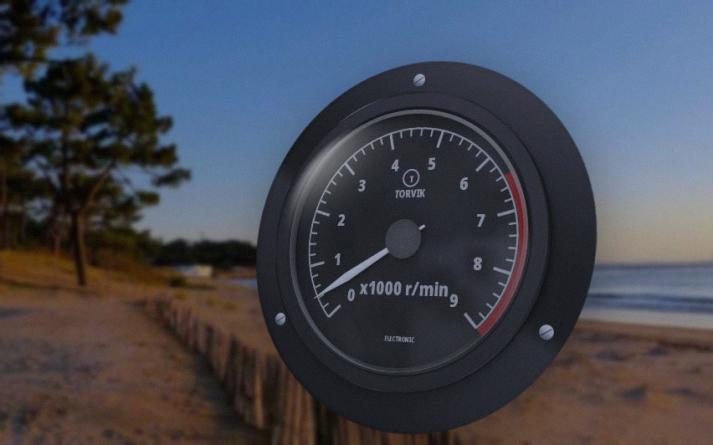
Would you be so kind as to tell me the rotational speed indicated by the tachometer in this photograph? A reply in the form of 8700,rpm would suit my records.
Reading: 400,rpm
